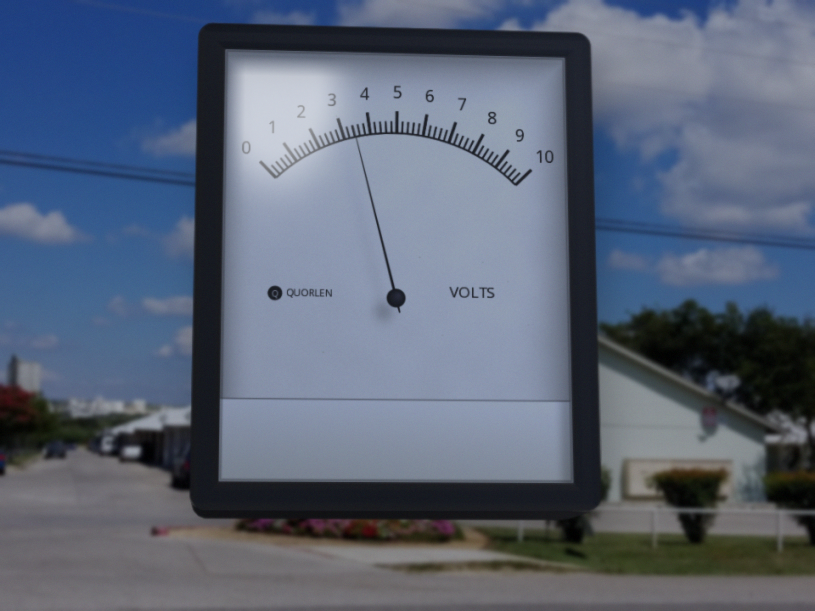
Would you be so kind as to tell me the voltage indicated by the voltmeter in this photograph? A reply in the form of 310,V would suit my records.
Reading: 3.4,V
